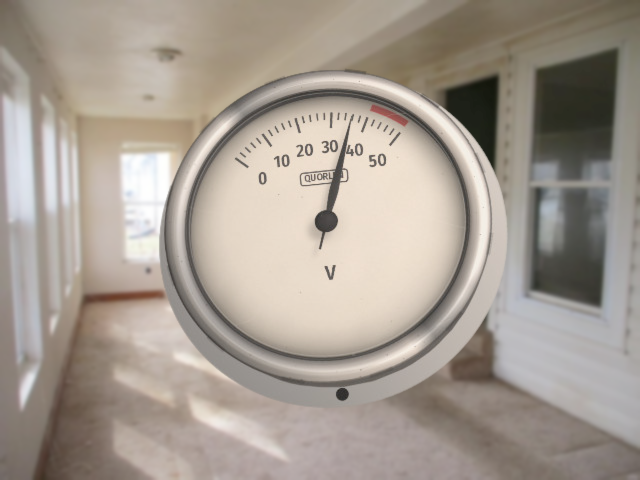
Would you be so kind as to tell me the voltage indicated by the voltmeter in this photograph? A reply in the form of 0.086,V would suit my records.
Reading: 36,V
